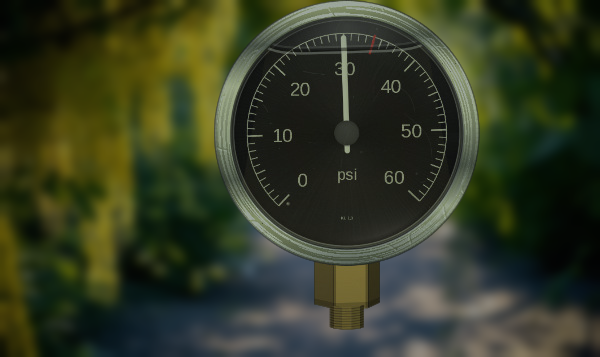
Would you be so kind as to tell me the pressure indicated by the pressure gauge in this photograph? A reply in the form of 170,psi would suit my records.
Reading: 30,psi
